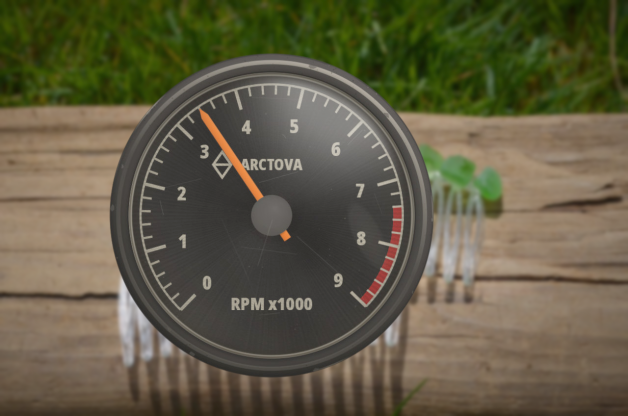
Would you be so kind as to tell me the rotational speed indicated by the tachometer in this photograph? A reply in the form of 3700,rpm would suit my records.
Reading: 3400,rpm
